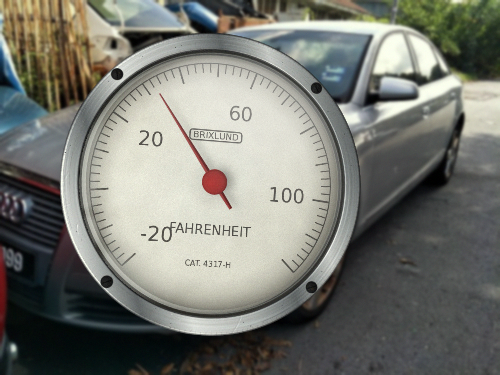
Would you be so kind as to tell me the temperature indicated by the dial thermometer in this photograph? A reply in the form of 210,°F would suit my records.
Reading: 32,°F
